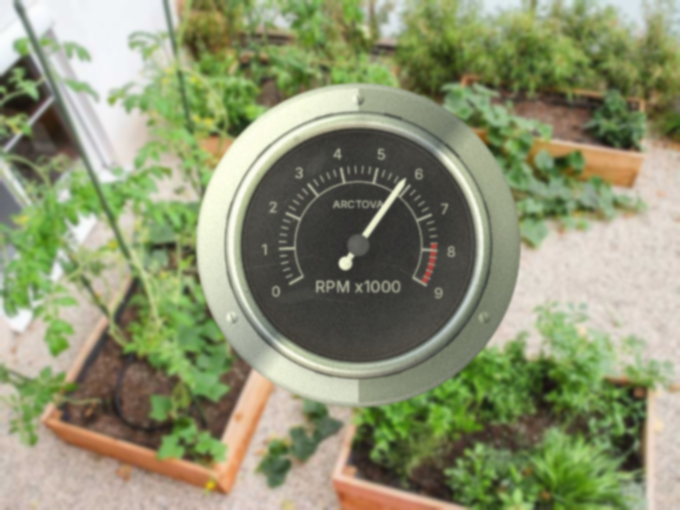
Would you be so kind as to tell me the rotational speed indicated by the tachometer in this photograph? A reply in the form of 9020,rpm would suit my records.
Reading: 5800,rpm
